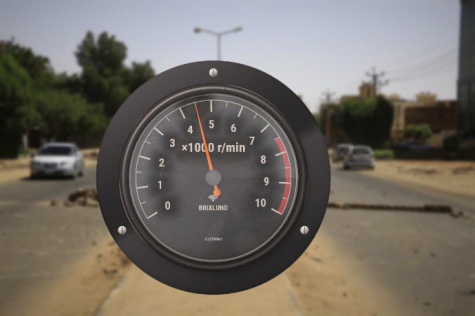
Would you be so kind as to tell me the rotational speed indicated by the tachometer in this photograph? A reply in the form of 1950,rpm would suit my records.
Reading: 4500,rpm
